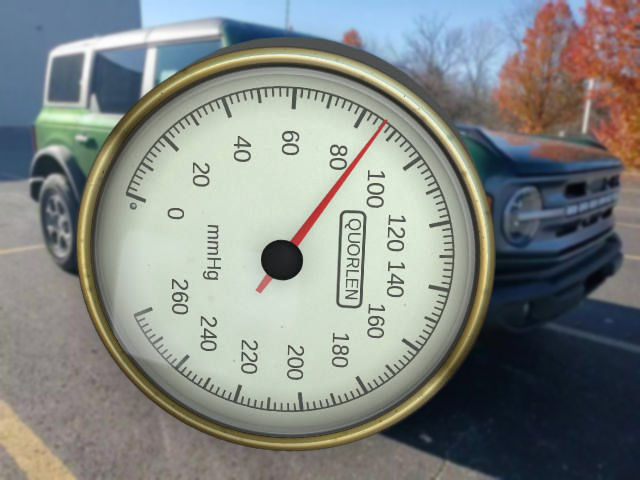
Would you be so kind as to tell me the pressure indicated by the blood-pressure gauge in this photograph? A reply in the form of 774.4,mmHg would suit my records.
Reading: 86,mmHg
